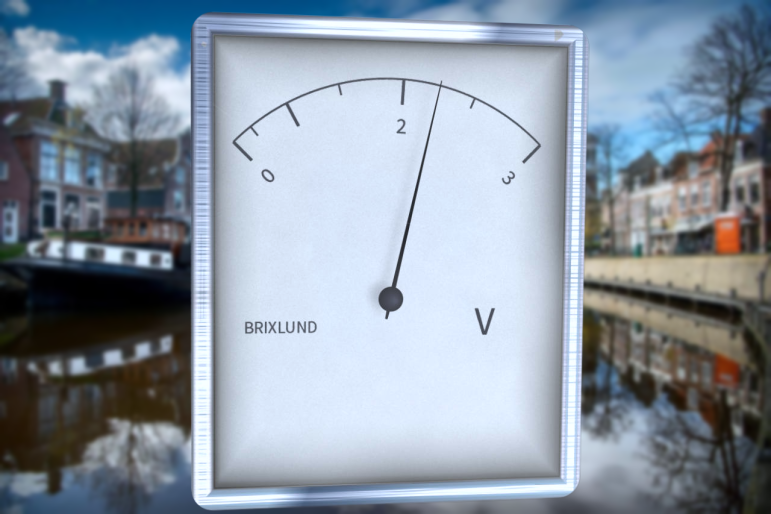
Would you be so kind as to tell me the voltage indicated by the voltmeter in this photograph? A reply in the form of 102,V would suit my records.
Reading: 2.25,V
